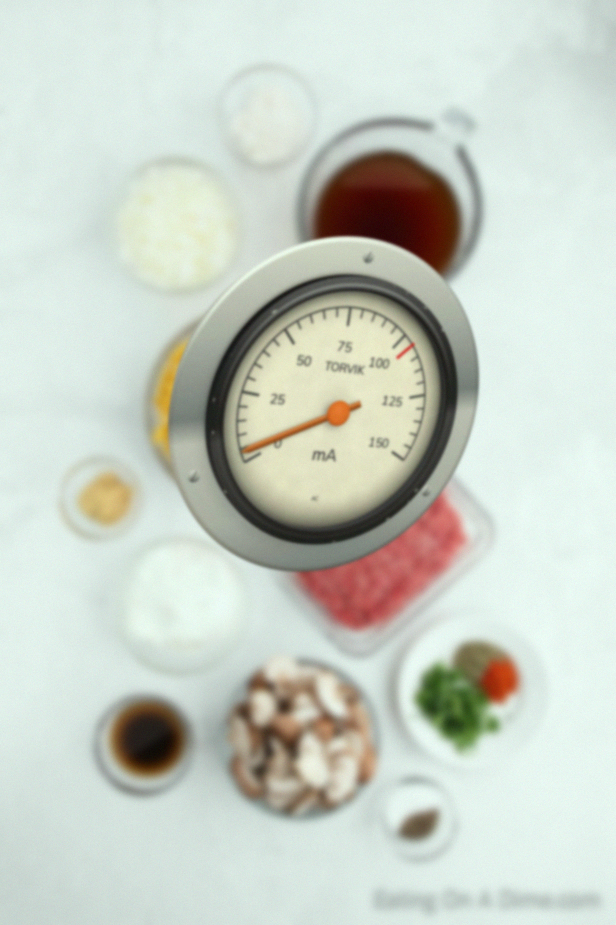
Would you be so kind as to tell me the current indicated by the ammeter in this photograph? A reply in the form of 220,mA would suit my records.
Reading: 5,mA
